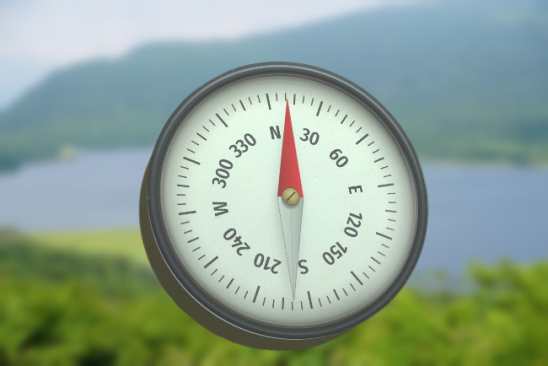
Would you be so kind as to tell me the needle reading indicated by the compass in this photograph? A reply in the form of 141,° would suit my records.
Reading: 10,°
